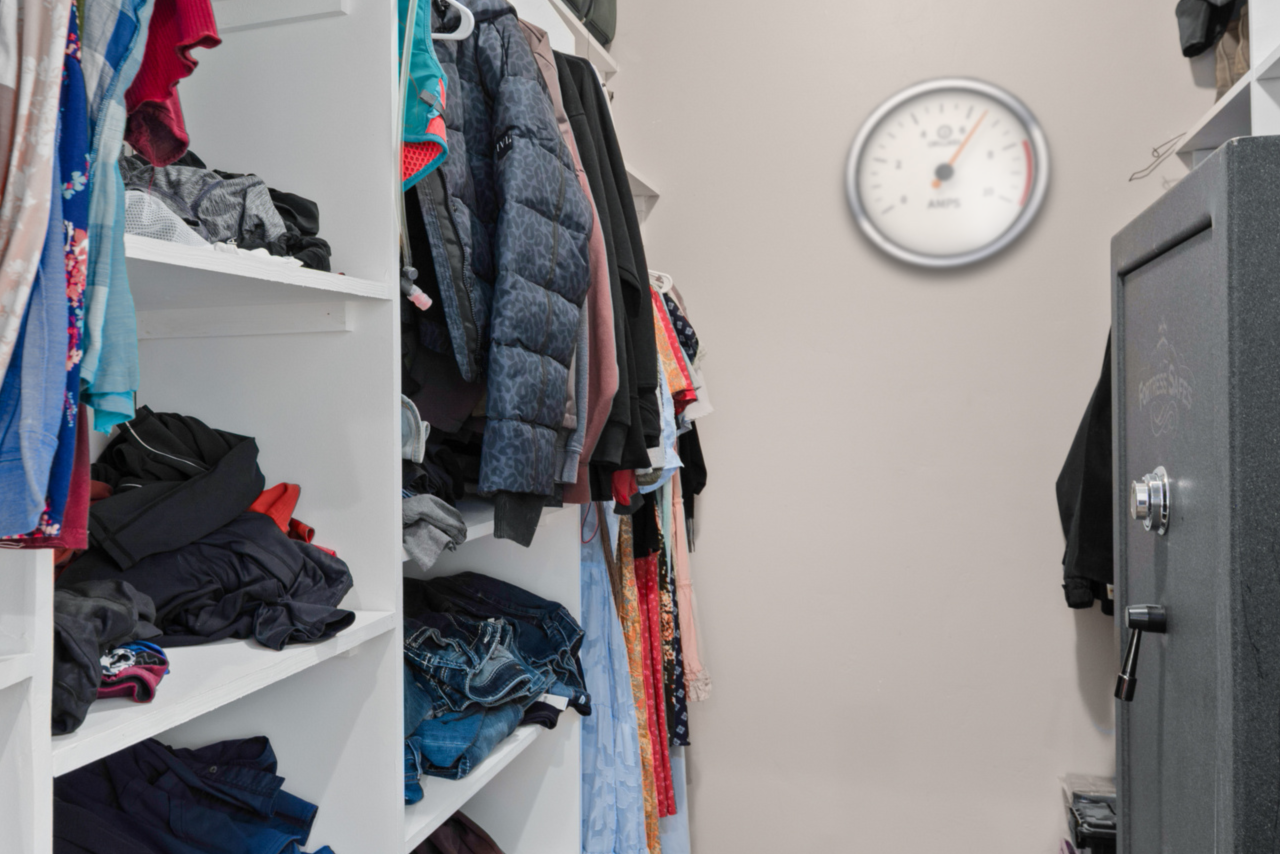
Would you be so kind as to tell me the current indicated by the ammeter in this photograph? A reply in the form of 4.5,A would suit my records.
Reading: 6.5,A
